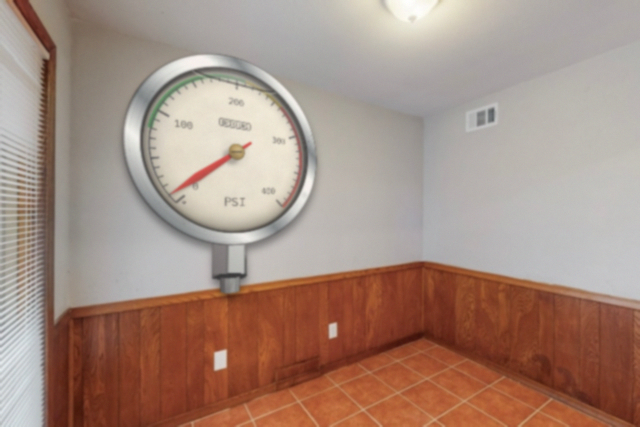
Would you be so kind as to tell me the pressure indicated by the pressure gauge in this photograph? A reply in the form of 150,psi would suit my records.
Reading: 10,psi
